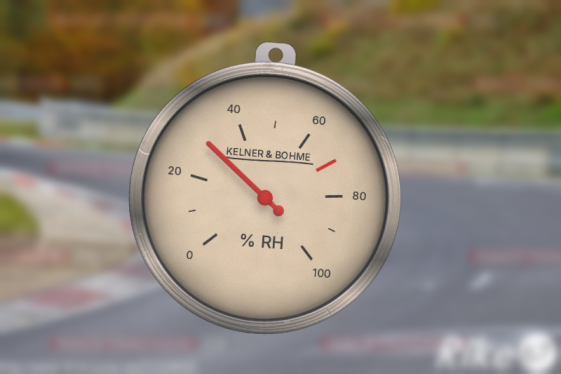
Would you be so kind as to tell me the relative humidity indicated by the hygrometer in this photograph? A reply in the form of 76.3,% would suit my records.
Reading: 30,%
